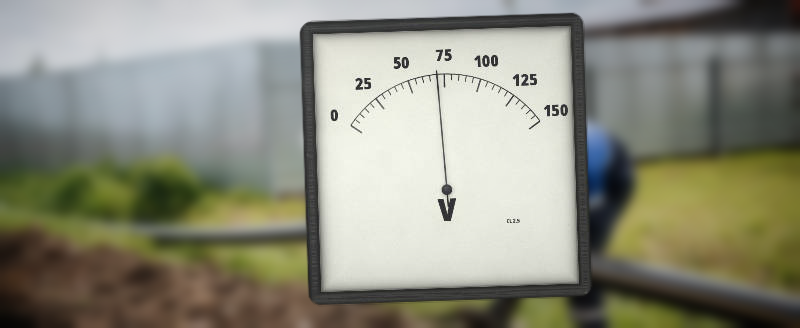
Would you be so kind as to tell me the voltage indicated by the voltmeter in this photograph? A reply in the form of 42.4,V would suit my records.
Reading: 70,V
